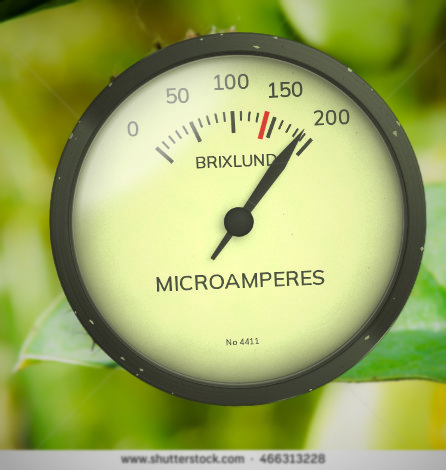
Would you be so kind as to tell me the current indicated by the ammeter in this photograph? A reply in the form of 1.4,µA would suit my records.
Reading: 185,µA
